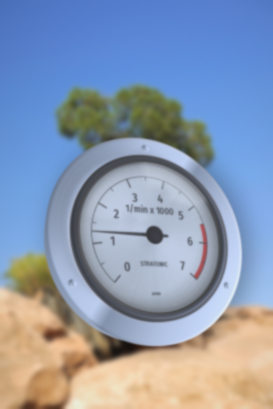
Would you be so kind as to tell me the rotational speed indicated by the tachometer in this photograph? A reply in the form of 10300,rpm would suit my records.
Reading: 1250,rpm
